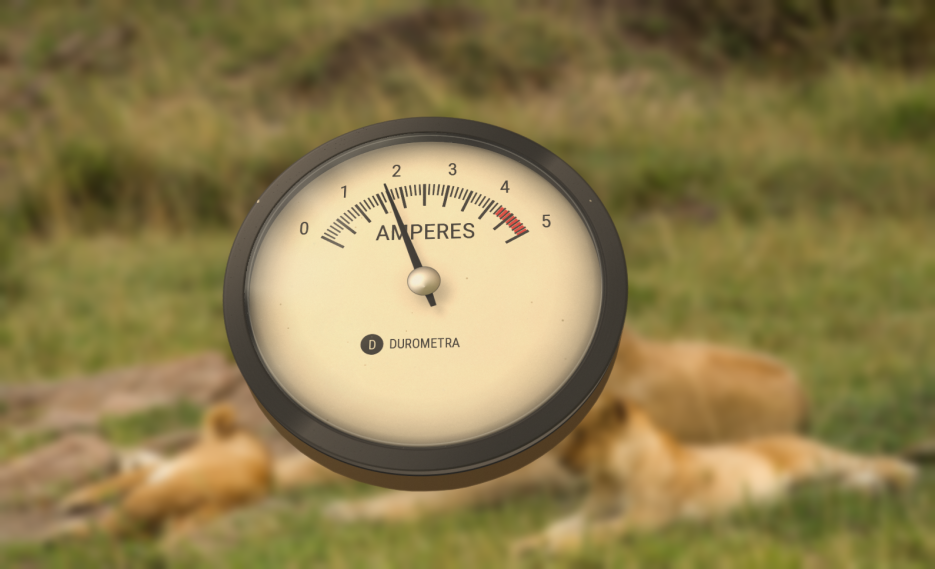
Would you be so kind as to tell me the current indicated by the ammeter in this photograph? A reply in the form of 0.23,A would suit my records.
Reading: 1.7,A
